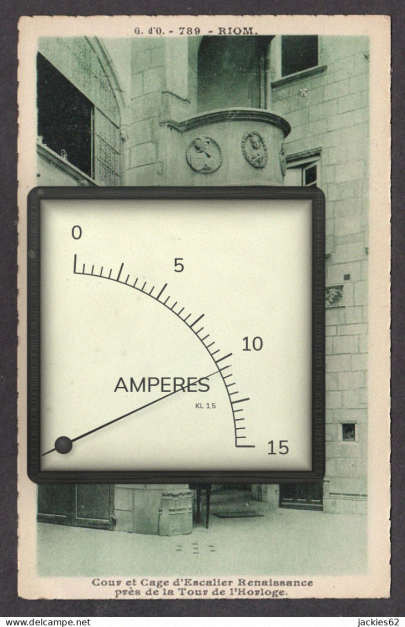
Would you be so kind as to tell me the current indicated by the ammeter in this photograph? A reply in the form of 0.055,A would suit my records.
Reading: 10.5,A
